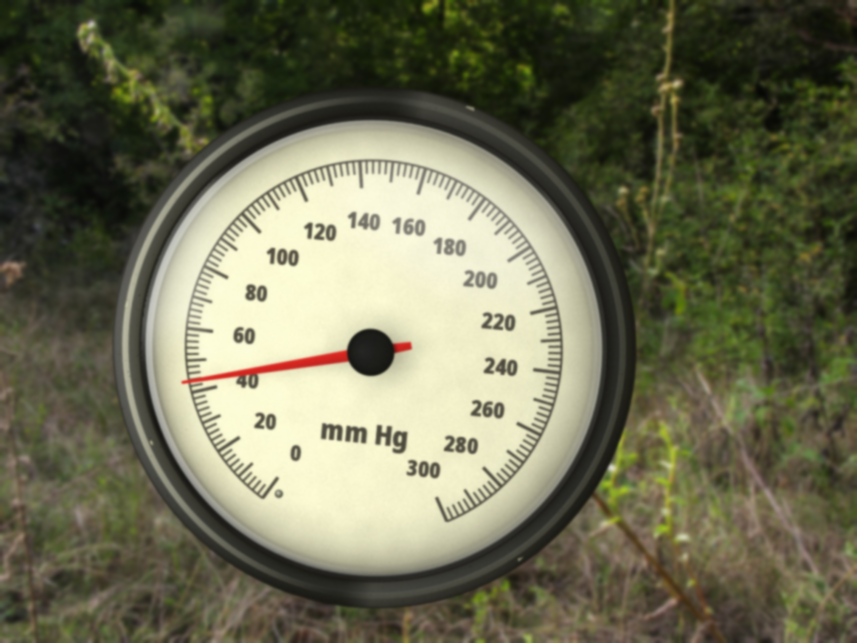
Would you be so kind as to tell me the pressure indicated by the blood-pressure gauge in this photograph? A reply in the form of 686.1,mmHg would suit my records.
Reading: 44,mmHg
